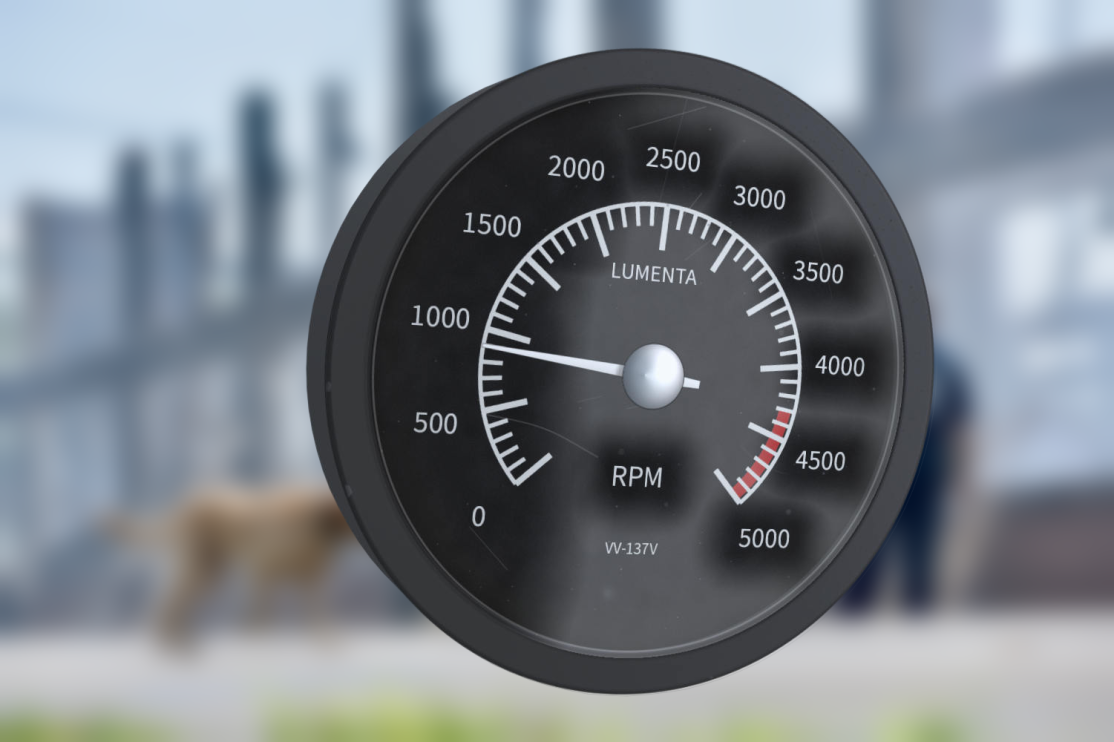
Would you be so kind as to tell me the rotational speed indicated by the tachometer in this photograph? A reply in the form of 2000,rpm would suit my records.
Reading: 900,rpm
